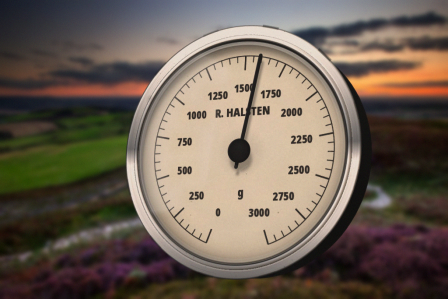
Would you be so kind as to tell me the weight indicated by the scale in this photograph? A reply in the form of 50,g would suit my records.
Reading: 1600,g
